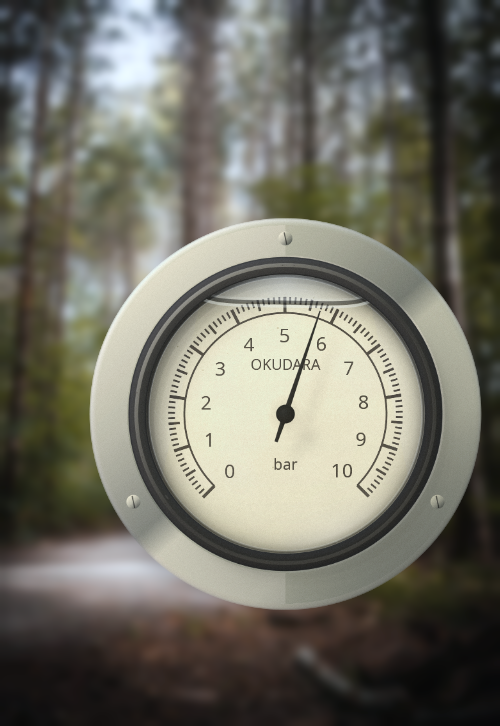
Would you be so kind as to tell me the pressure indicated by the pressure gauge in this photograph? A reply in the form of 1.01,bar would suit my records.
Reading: 5.7,bar
